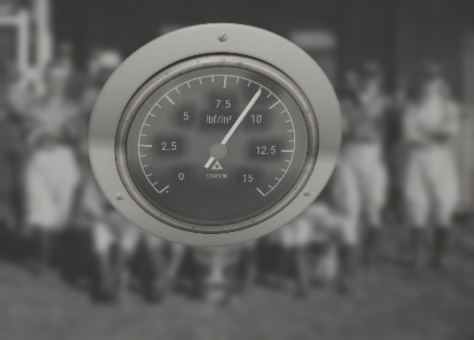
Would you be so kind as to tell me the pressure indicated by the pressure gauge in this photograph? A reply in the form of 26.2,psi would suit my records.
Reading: 9,psi
